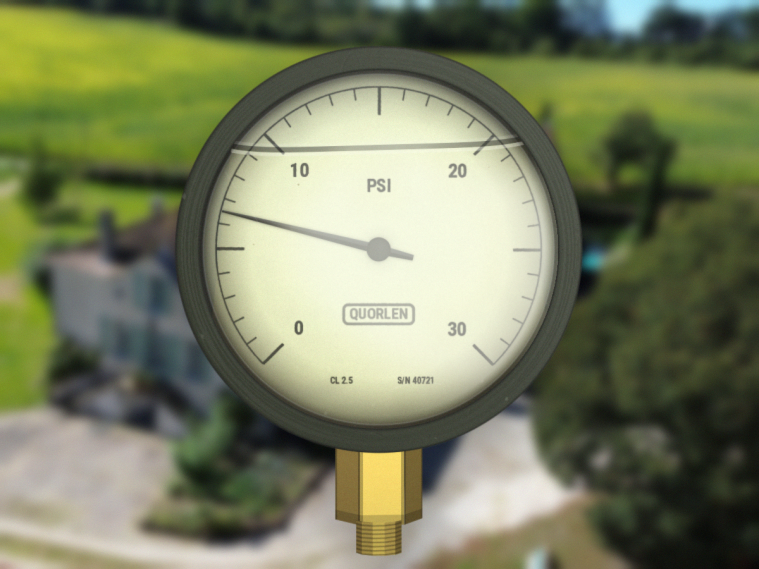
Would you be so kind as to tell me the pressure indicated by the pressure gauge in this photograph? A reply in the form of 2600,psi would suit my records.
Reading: 6.5,psi
